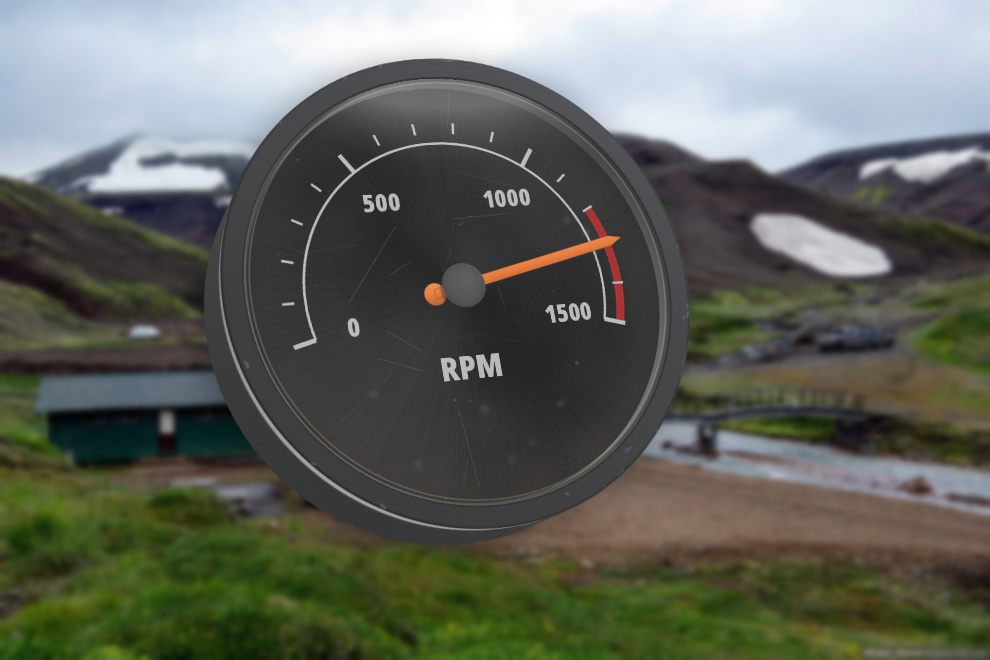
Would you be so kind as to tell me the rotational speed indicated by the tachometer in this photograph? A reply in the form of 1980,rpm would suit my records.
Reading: 1300,rpm
